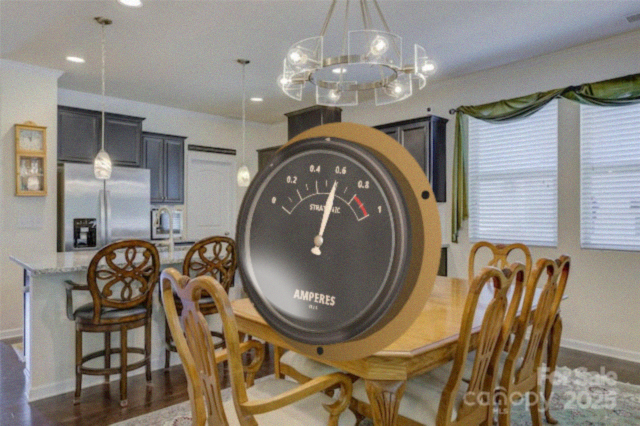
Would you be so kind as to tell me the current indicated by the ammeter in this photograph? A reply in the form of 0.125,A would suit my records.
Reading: 0.6,A
